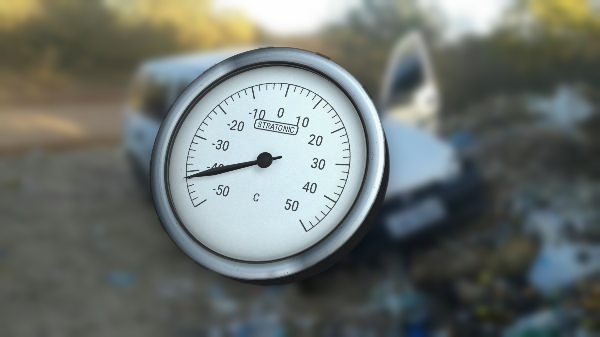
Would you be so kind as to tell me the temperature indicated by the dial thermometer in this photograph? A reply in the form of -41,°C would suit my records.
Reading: -42,°C
